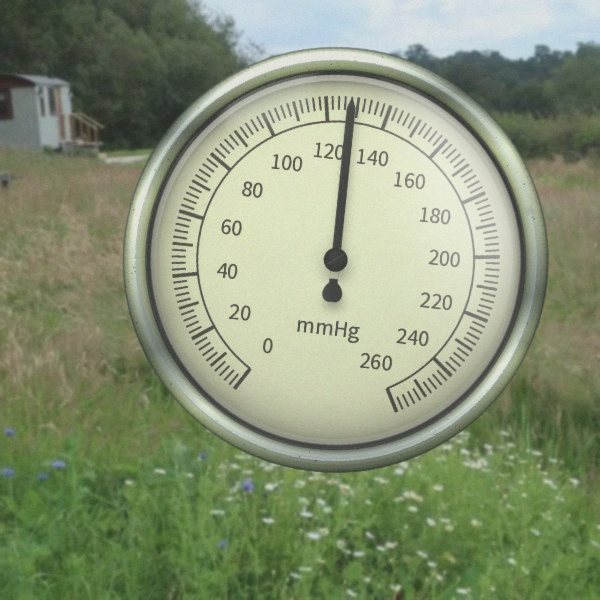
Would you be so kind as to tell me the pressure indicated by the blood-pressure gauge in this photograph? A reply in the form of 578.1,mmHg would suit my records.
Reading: 128,mmHg
